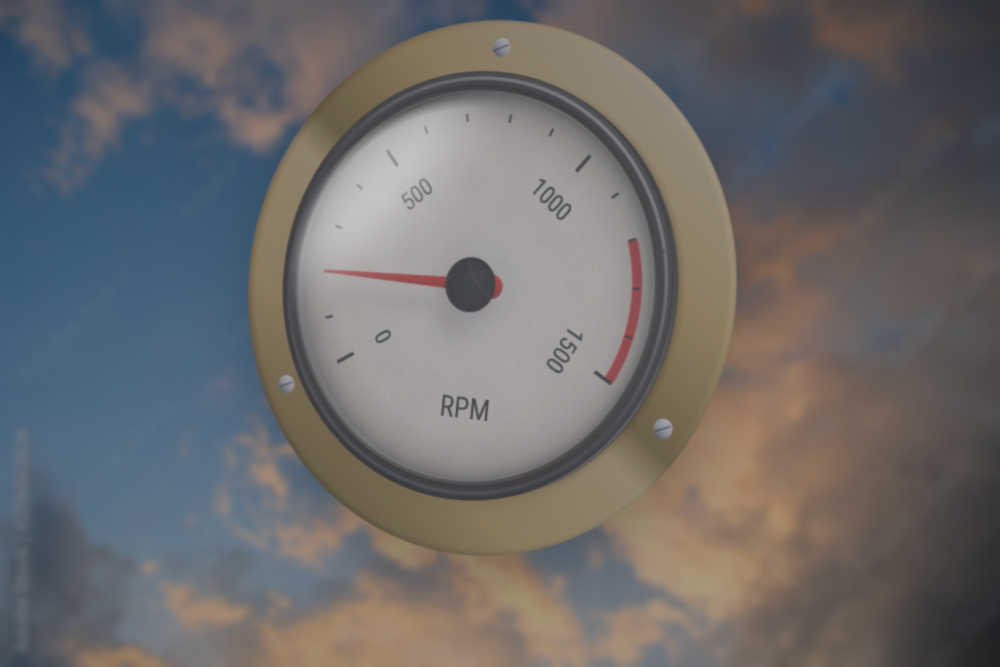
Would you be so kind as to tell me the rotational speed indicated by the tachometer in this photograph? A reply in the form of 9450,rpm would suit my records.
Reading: 200,rpm
